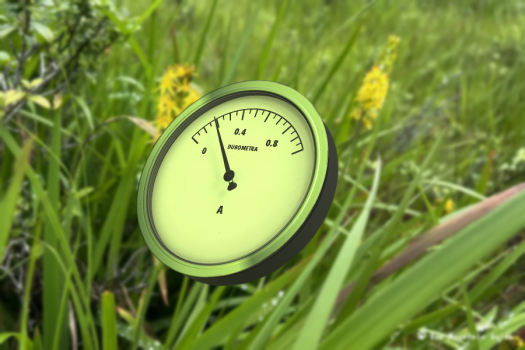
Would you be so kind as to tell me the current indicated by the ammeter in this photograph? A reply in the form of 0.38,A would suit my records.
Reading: 0.2,A
